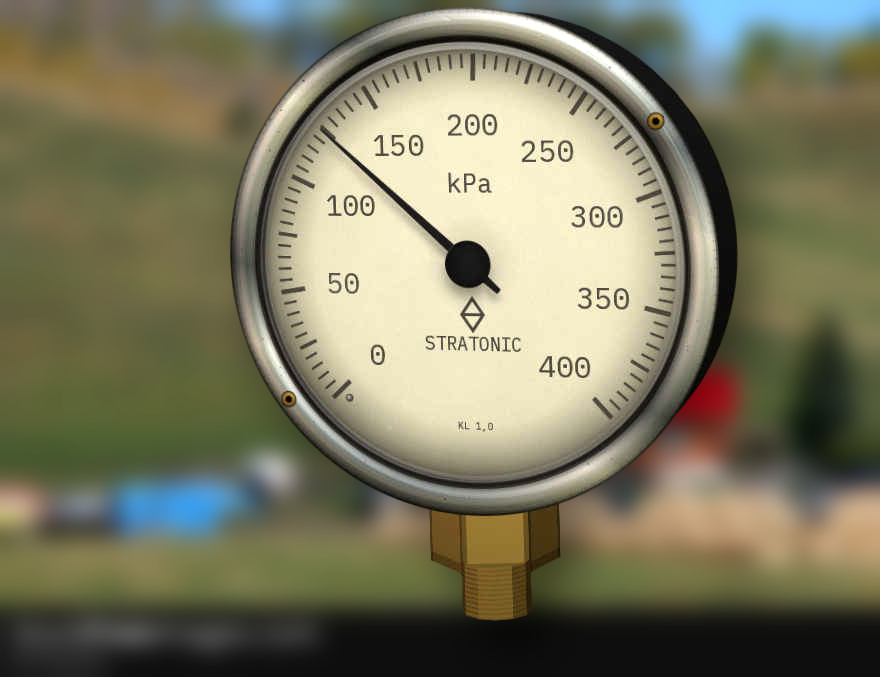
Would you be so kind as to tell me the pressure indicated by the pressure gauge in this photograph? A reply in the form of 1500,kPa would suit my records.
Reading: 125,kPa
